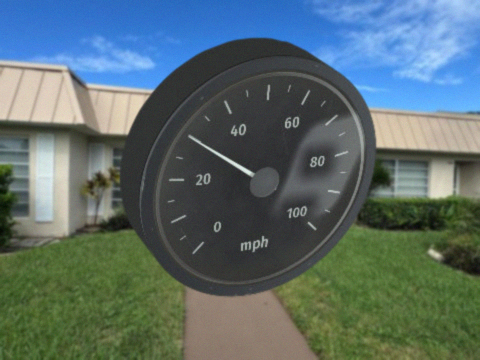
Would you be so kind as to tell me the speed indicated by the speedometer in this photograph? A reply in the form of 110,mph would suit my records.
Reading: 30,mph
